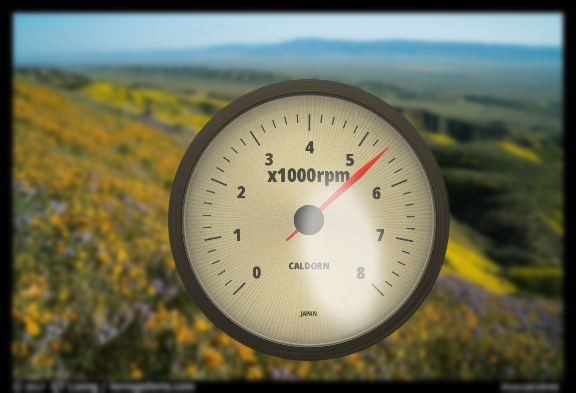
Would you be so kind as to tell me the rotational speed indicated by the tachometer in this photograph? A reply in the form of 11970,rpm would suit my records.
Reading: 5400,rpm
